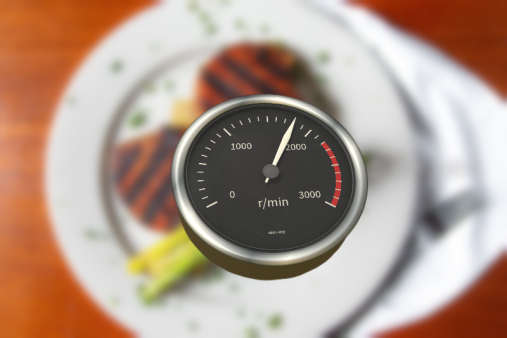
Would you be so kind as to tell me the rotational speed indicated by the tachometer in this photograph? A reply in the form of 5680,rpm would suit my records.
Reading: 1800,rpm
